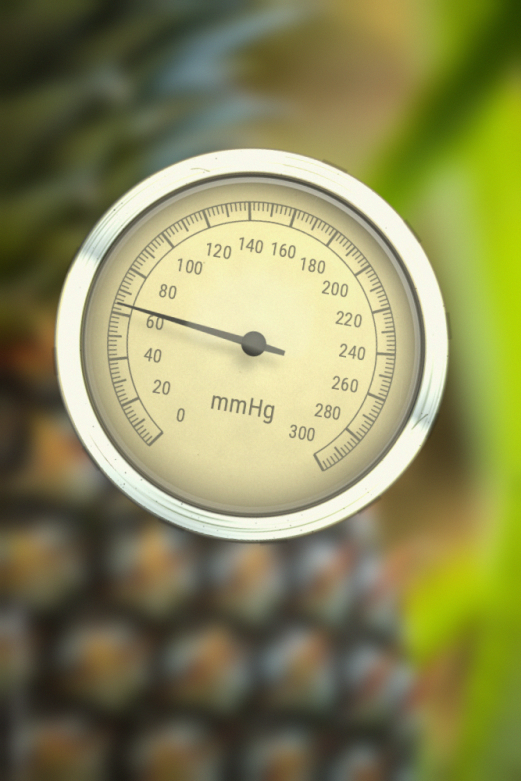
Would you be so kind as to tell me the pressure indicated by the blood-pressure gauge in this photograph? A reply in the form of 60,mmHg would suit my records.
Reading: 64,mmHg
